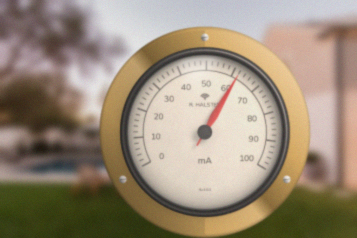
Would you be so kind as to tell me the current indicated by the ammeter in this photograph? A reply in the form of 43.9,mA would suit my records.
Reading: 62,mA
